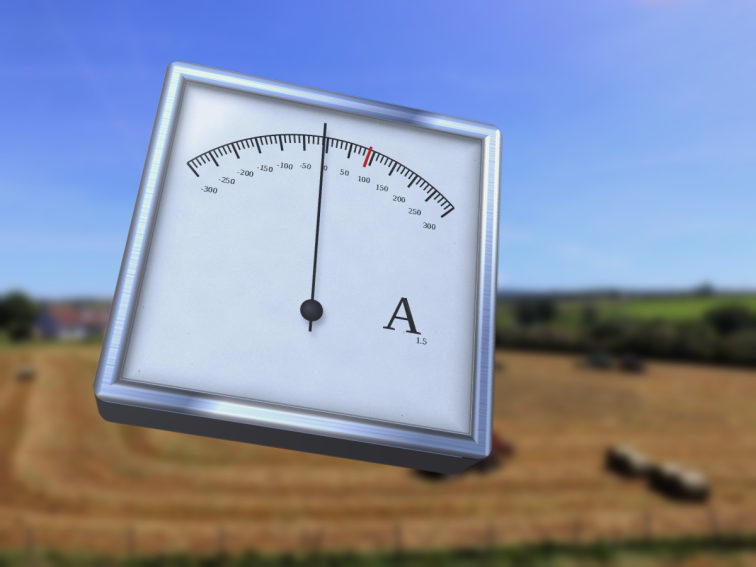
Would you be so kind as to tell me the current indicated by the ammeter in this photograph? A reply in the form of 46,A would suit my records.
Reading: -10,A
